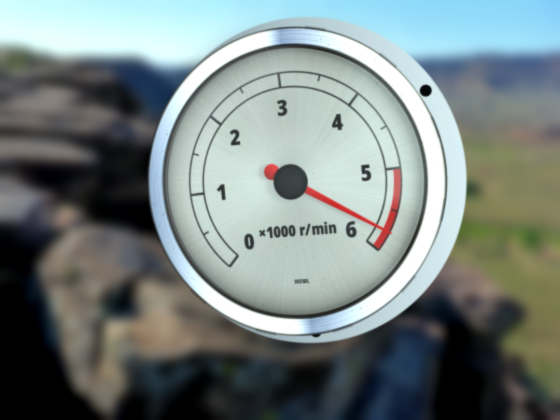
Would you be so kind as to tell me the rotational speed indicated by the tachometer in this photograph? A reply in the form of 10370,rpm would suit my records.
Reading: 5750,rpm
